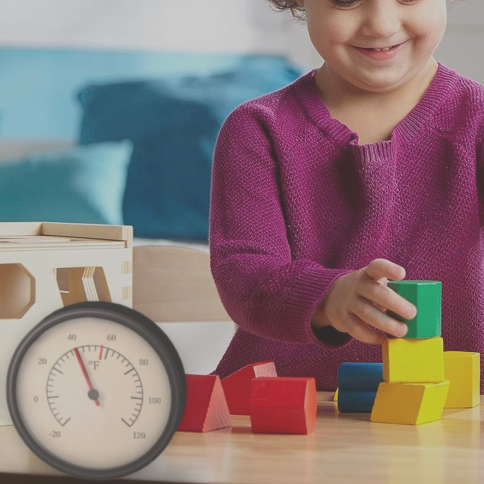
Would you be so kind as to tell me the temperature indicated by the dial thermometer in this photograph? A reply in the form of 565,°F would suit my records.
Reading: 40,°F
